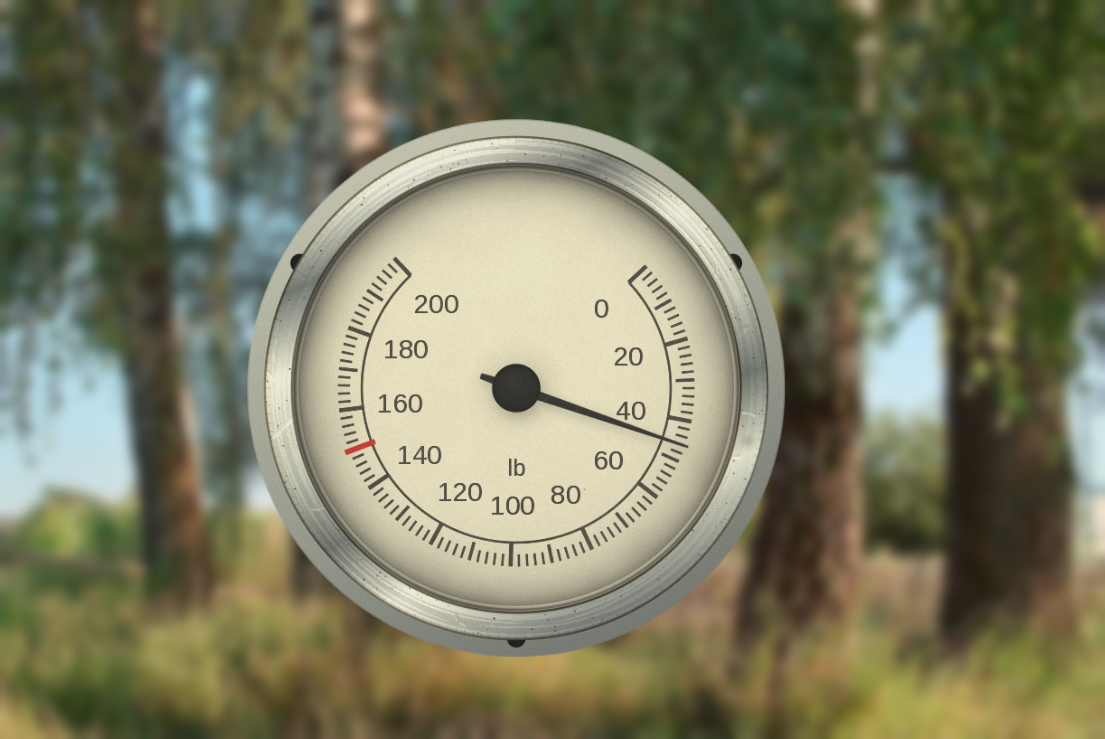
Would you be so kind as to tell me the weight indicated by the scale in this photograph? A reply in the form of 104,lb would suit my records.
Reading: 46,lb
